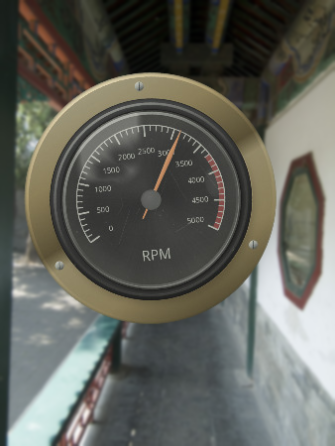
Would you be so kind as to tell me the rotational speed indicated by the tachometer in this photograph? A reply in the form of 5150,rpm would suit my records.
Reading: 3100,rpm
